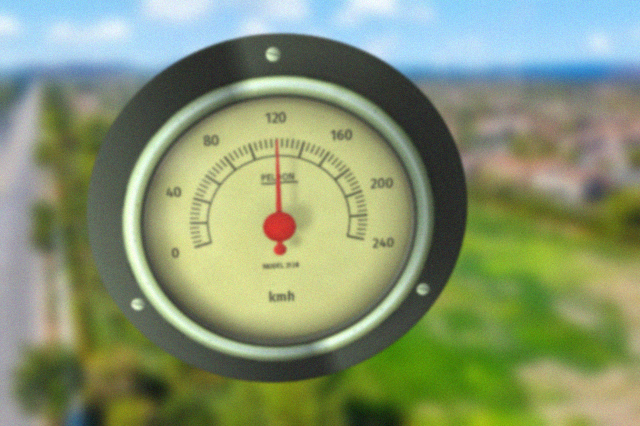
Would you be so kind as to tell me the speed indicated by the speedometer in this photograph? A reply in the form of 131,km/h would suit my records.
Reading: 120,km/h
